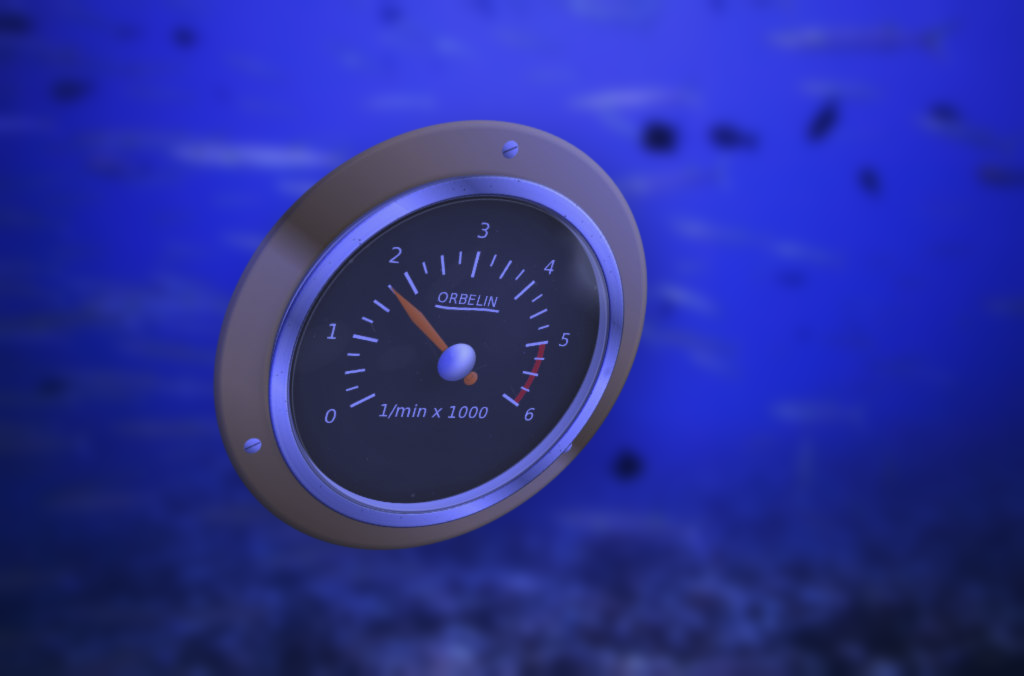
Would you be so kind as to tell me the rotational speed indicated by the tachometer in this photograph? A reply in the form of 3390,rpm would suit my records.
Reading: 1750,rpm
